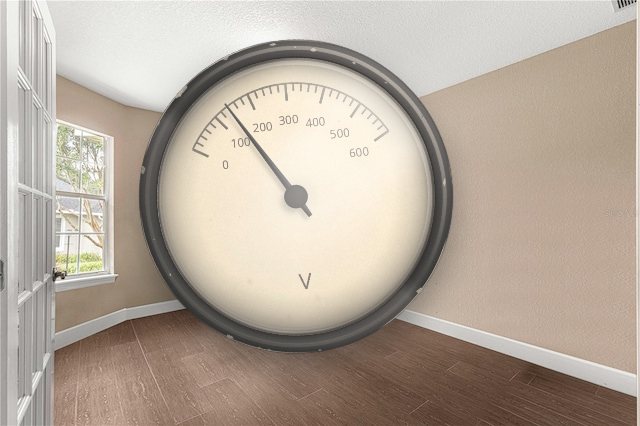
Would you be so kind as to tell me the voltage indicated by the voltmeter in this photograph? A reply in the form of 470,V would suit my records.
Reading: 140,V
